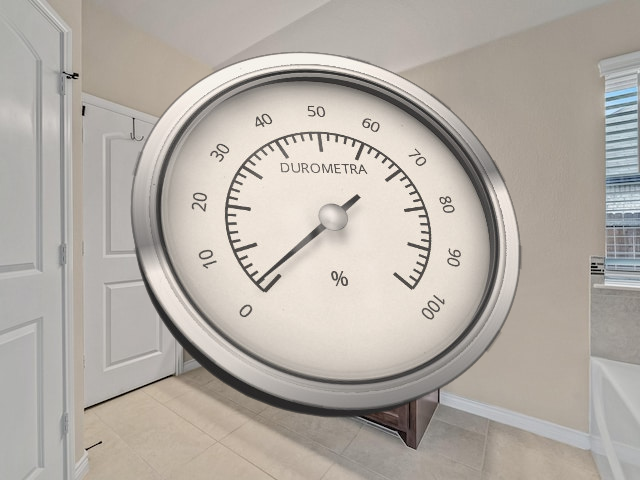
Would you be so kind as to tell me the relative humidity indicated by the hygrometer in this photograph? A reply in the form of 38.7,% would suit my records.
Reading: 2,%
